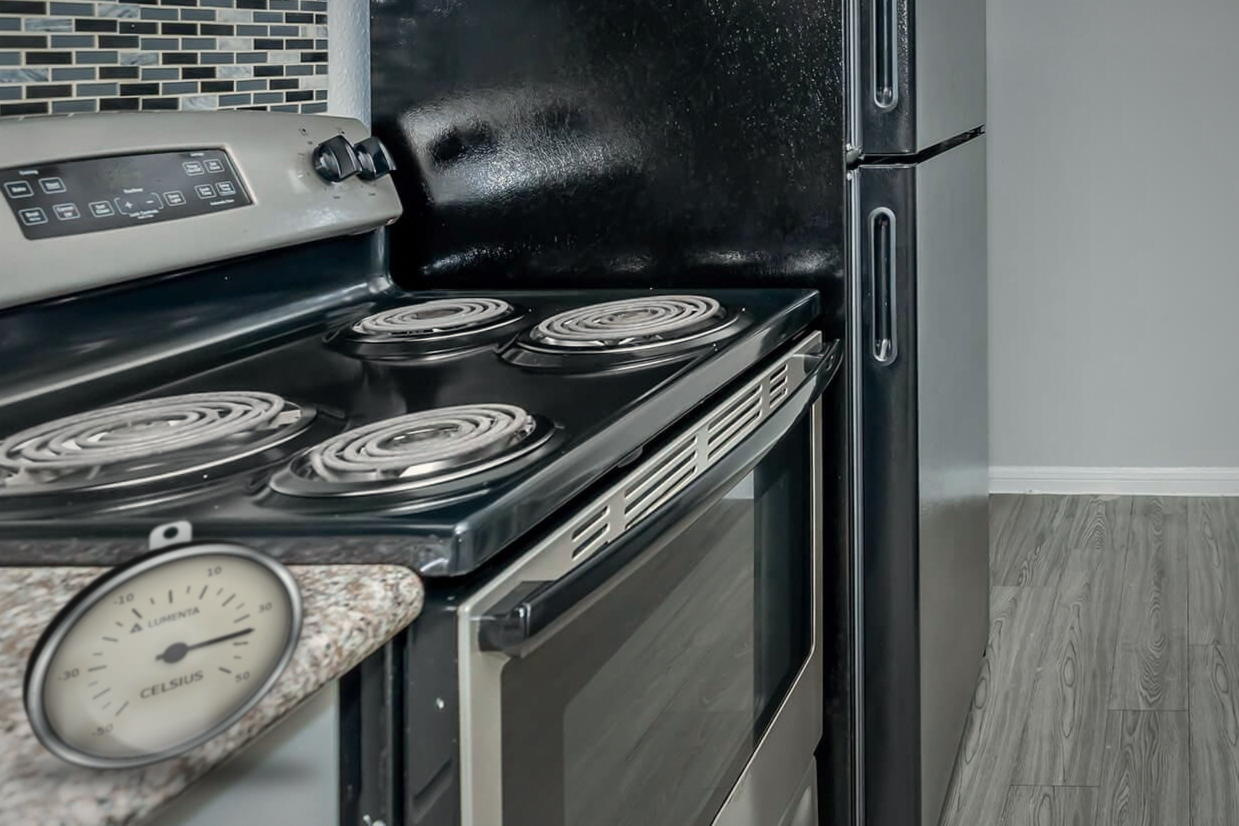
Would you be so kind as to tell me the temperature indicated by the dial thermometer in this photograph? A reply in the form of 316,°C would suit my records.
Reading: 35,°C
